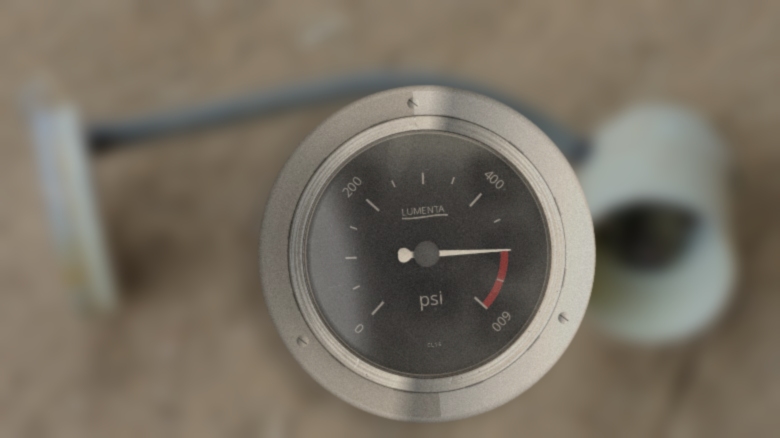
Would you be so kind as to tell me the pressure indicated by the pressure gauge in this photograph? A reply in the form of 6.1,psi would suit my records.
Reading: 500,psi
